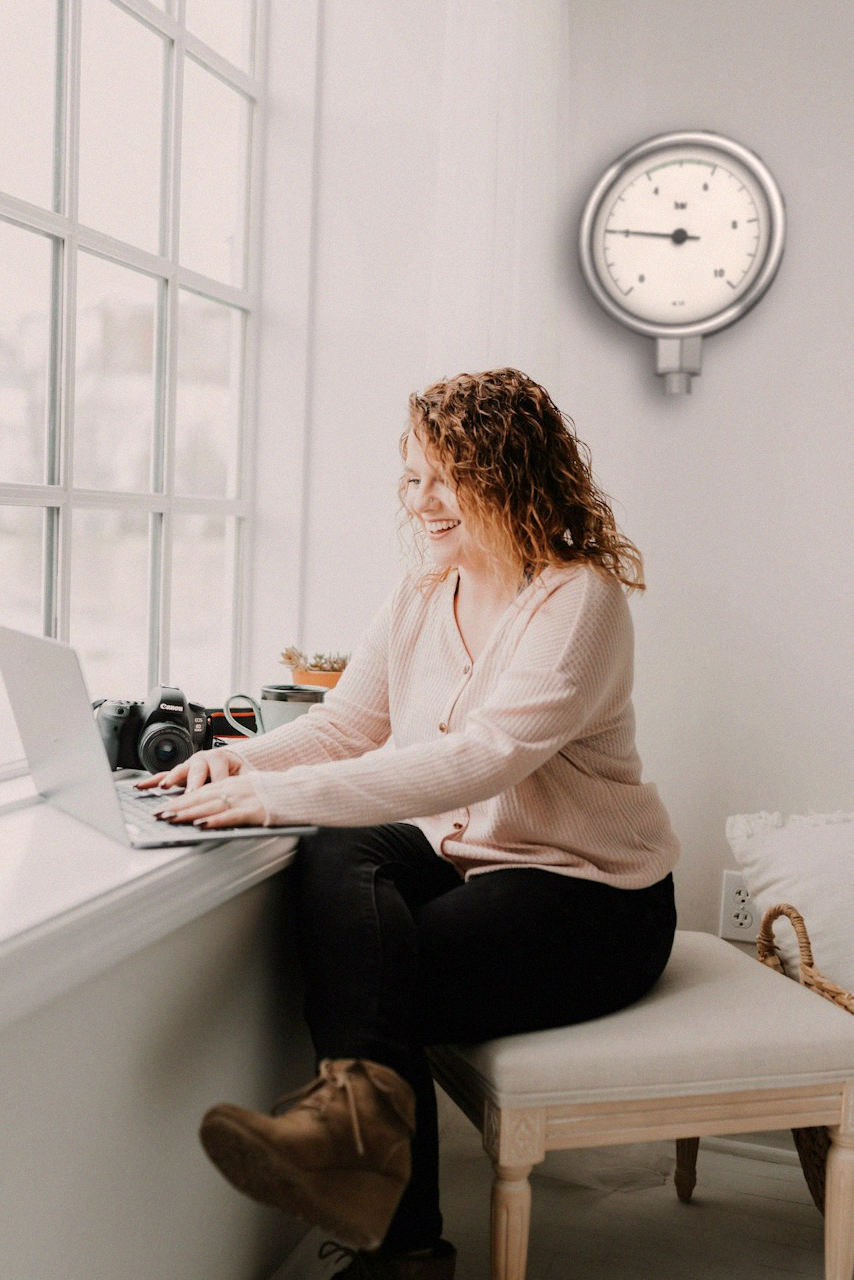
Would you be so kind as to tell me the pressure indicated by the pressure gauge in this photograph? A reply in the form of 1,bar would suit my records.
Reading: 2,bar
